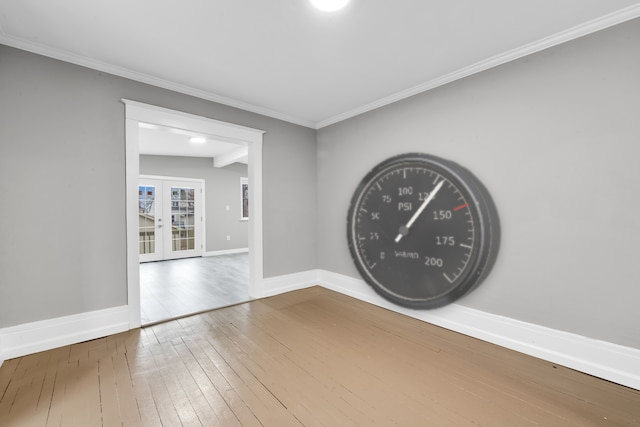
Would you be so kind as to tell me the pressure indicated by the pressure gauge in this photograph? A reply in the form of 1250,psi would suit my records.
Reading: 130,psi
